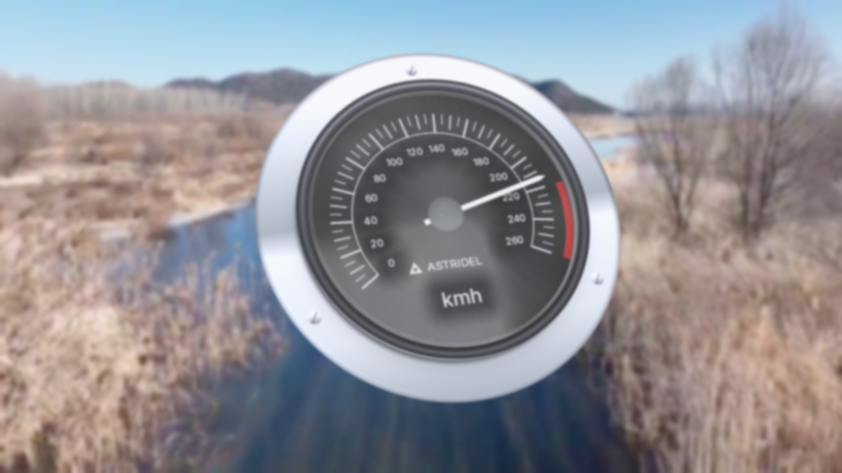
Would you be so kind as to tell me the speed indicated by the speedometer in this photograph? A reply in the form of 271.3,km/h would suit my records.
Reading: 215,km/h
